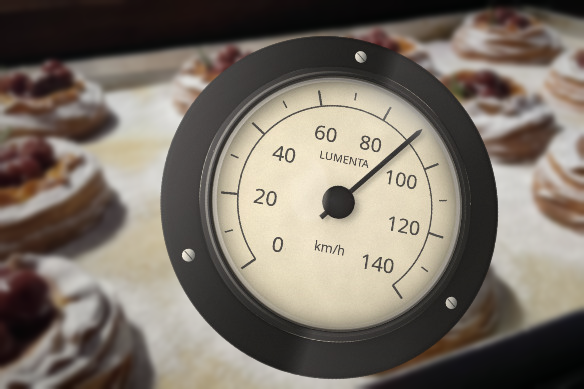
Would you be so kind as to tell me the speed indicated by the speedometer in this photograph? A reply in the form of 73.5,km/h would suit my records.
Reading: 90,km/h
